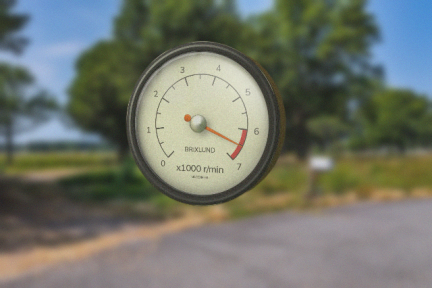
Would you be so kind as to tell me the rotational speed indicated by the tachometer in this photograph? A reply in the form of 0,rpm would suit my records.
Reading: 6500,rpm
